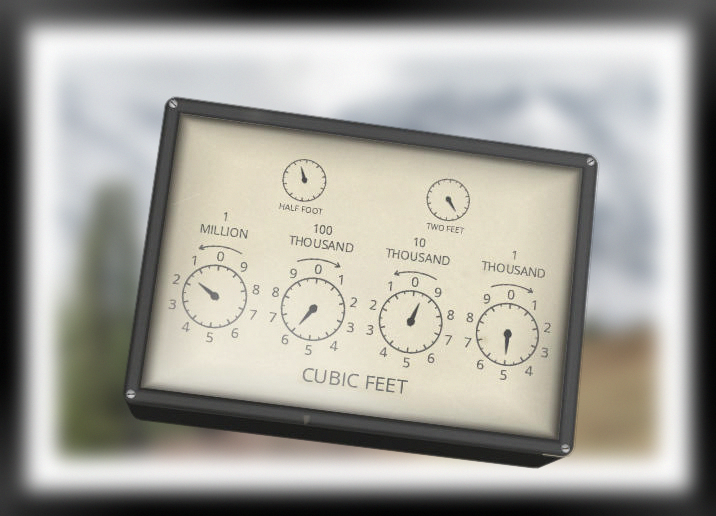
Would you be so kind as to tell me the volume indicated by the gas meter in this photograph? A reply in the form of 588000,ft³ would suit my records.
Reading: 159500,ft³
